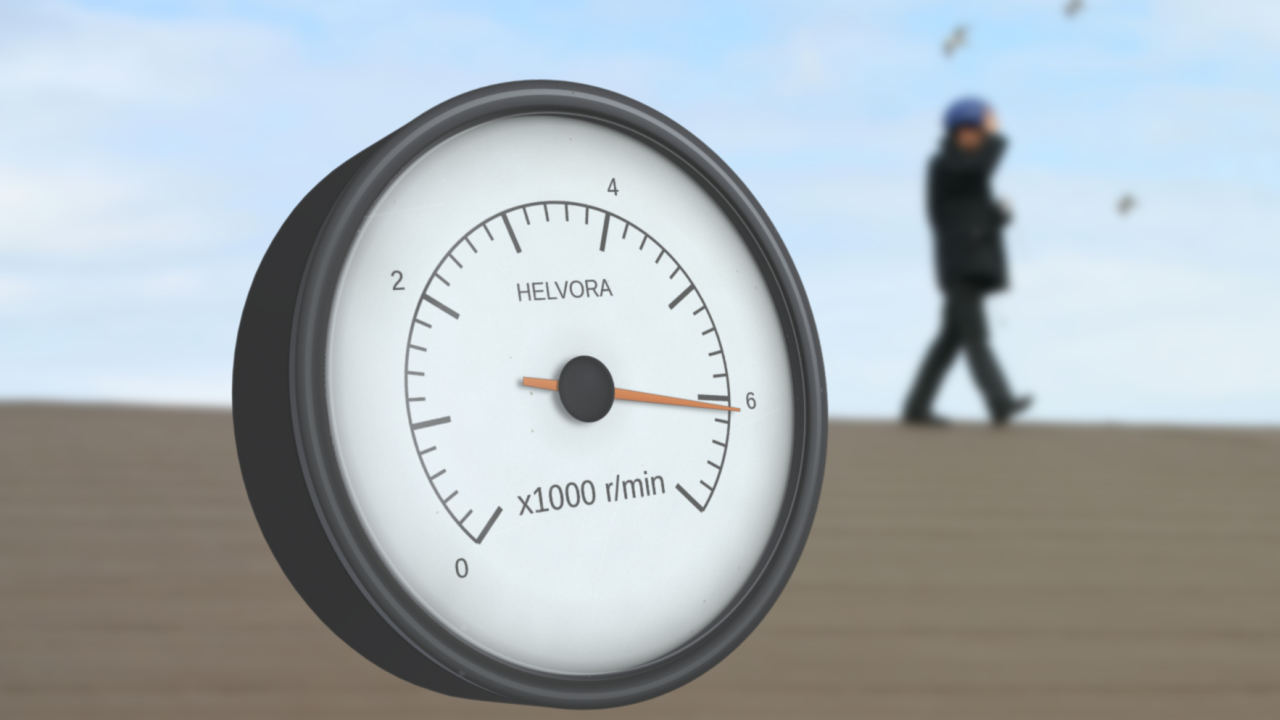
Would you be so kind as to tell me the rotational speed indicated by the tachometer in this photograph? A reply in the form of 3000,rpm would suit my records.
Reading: 6100,rpm
